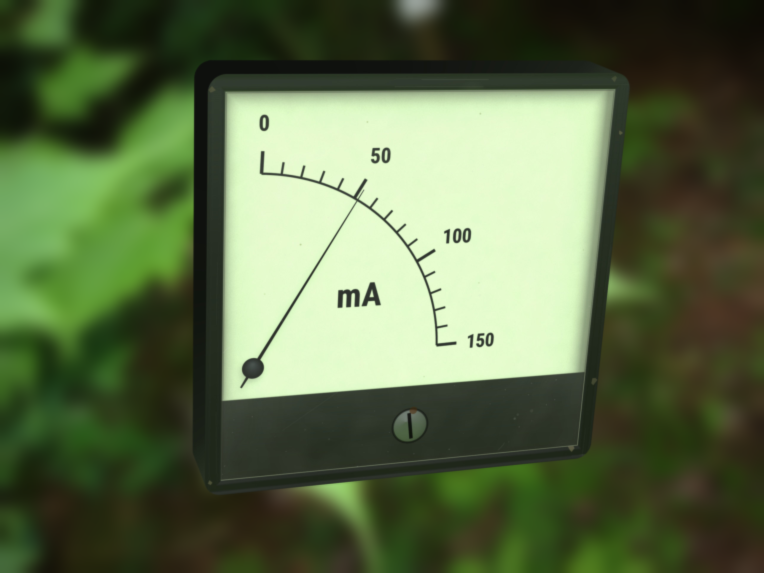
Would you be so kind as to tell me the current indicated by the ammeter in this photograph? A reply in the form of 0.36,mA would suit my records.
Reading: 50,mA
